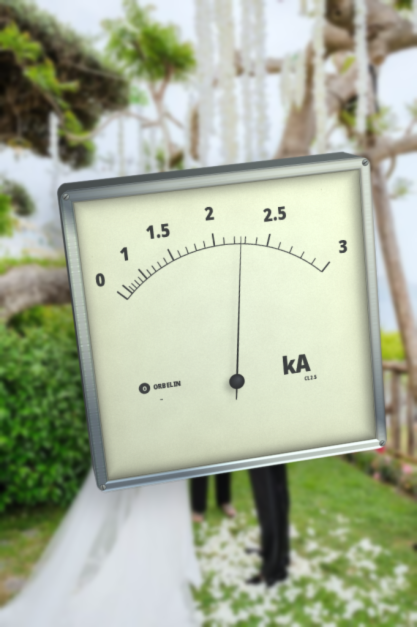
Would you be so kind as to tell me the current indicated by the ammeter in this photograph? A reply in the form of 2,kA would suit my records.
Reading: 2.25,kA
